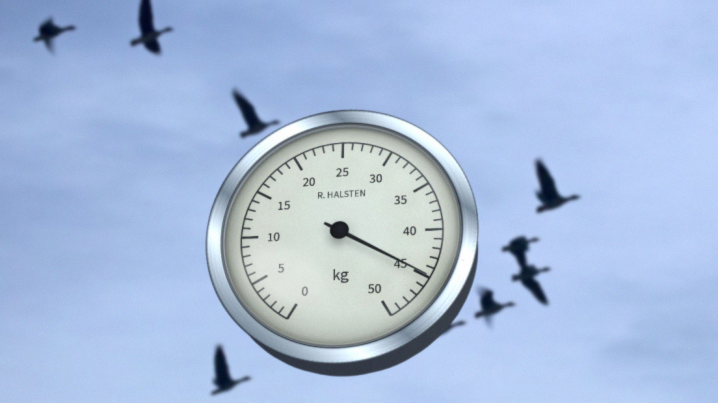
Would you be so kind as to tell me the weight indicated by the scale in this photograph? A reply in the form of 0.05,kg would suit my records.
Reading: 45,kg
